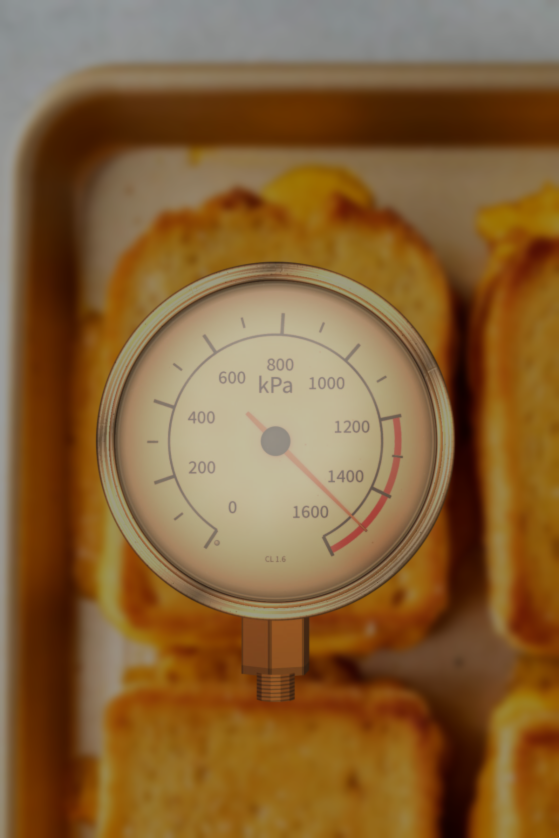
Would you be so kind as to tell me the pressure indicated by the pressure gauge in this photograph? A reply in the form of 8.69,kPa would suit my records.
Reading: 1500,kPa
